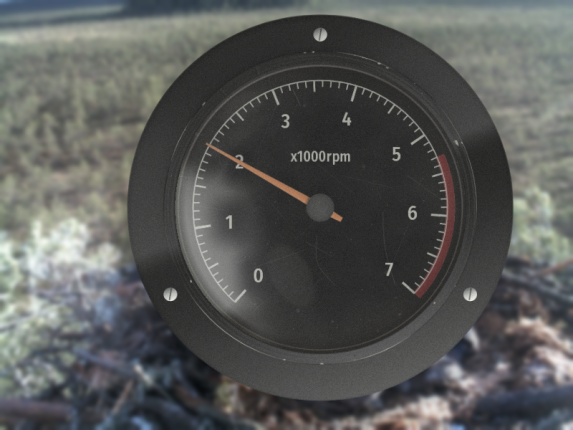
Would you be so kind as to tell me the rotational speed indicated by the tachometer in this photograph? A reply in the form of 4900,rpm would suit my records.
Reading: 2000,rpm
